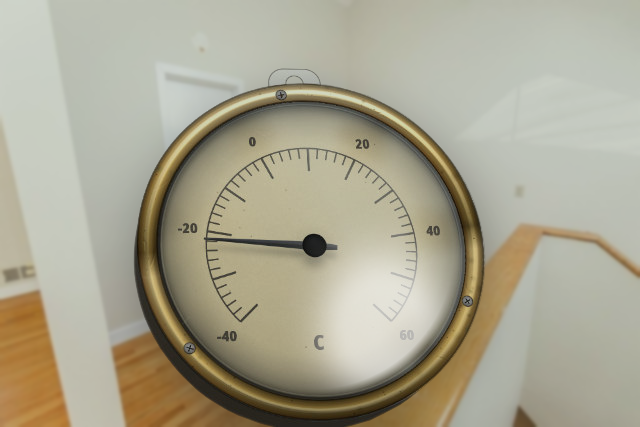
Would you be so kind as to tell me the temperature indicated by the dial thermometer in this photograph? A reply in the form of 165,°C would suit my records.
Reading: -22,°C
